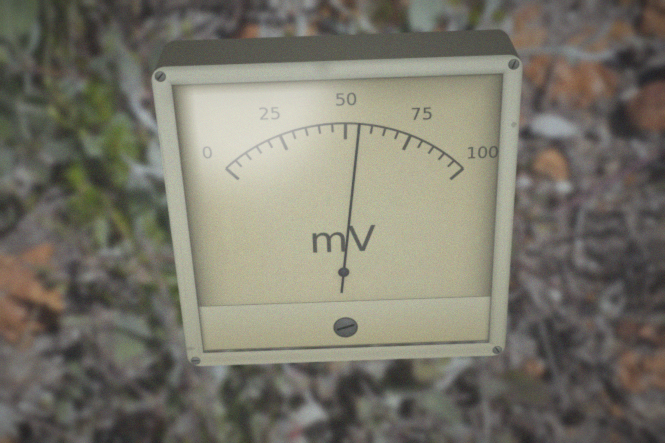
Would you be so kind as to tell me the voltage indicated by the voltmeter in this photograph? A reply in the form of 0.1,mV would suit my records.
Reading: 55,mV
